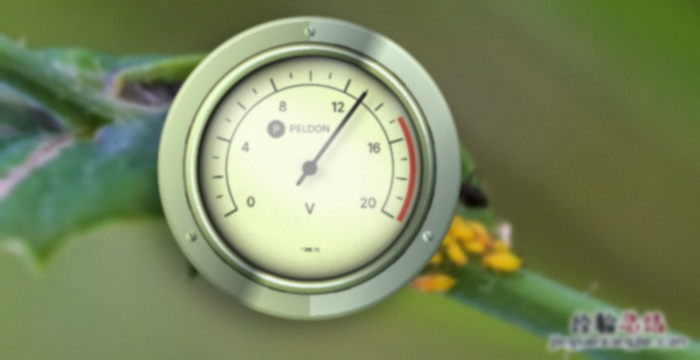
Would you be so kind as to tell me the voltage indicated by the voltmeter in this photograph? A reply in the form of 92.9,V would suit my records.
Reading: 13,V
